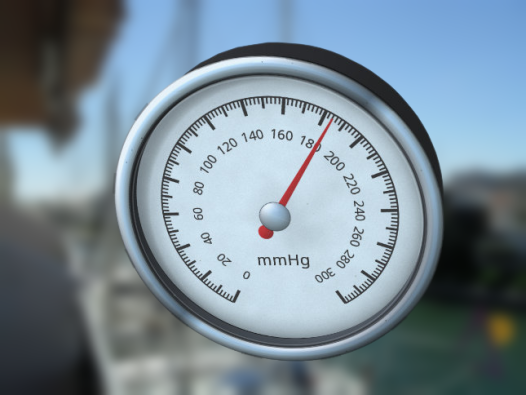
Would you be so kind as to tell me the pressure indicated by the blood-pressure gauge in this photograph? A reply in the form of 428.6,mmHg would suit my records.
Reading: 184,mmHg
